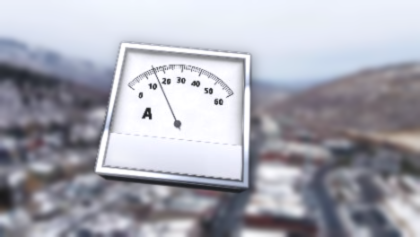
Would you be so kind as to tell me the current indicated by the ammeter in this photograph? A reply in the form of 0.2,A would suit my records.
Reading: 15,A
